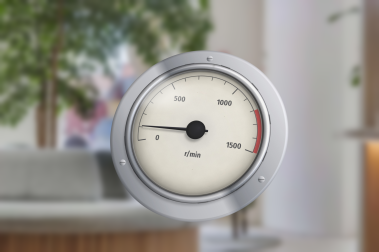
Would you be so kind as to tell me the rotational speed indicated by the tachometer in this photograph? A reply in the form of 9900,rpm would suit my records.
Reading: 100,rpm
